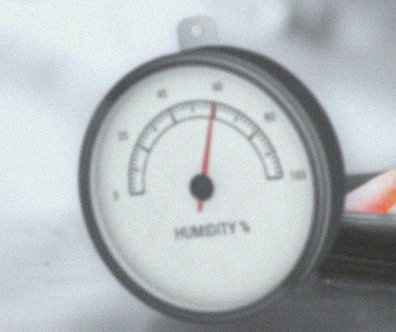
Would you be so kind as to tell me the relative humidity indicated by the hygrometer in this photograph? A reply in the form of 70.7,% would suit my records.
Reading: 60,%
